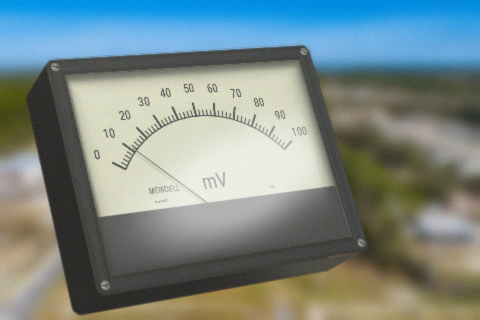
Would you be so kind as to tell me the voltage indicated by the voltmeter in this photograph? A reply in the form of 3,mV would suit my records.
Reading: 10,mV
